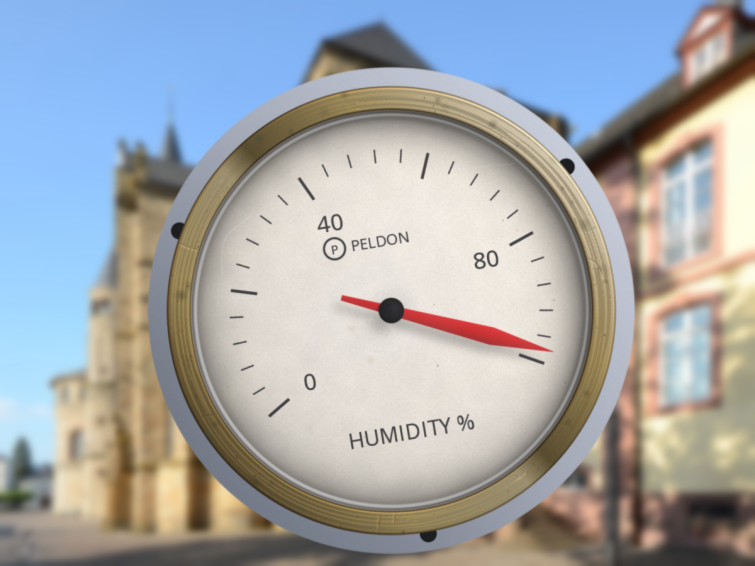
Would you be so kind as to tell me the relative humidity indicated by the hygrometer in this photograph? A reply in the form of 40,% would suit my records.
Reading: 98,%
